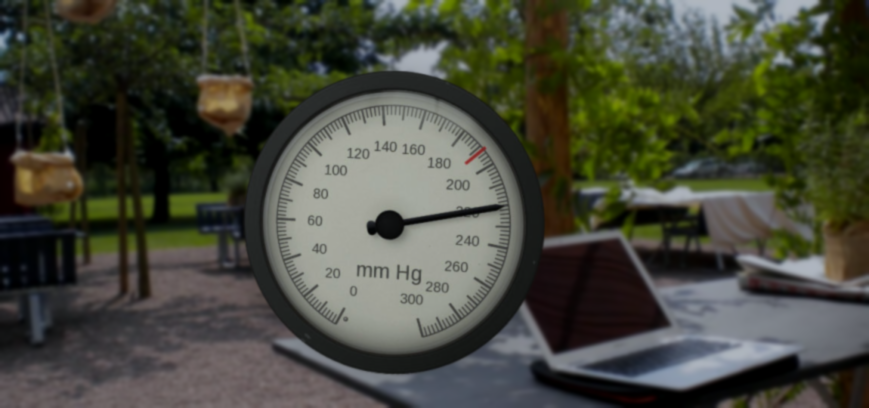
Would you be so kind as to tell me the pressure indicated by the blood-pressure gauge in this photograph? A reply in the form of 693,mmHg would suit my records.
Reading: 220,mmHg
